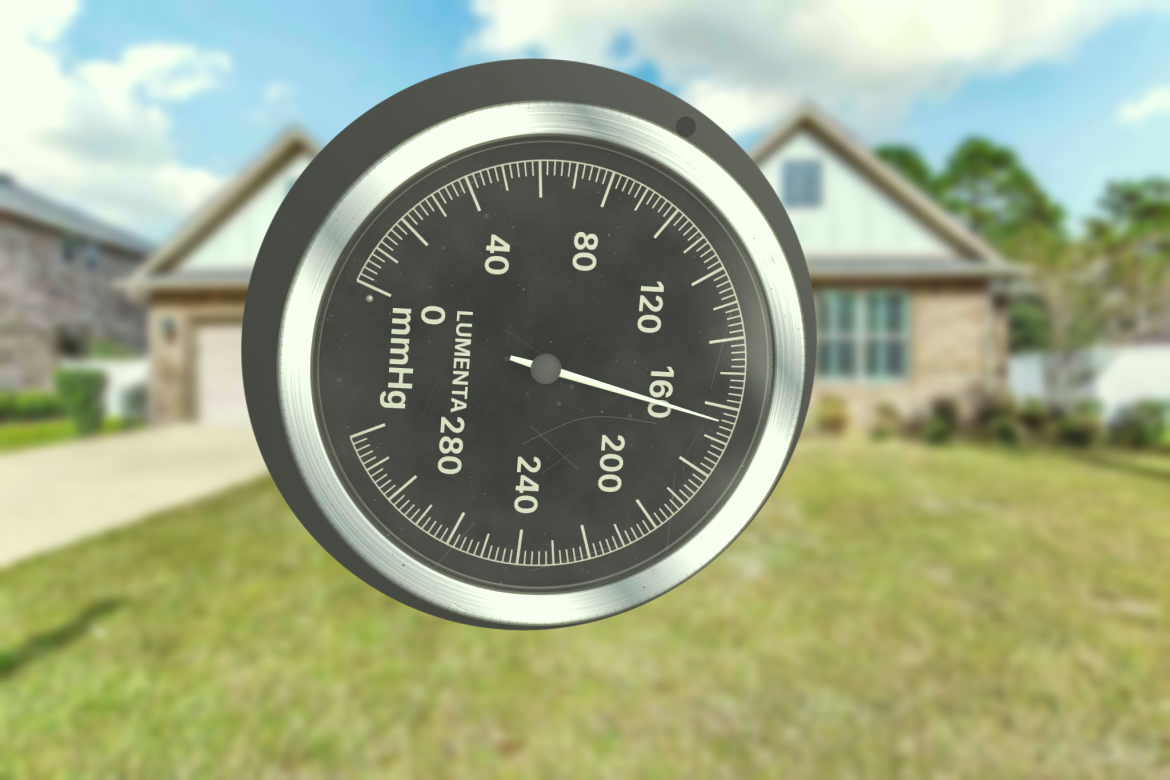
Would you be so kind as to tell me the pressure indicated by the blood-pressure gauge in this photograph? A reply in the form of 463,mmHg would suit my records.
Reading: 164,mmHg
